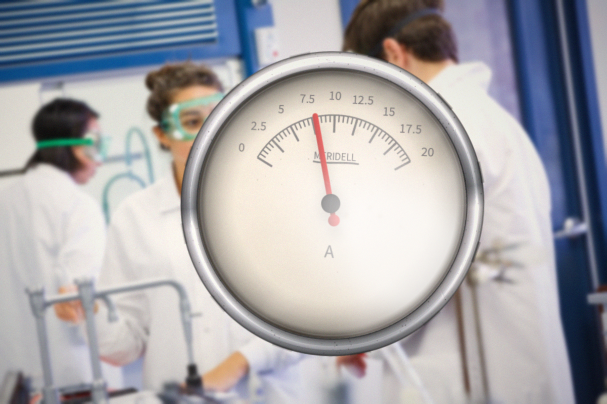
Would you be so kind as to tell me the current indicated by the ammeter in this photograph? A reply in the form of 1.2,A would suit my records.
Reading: 8,A
